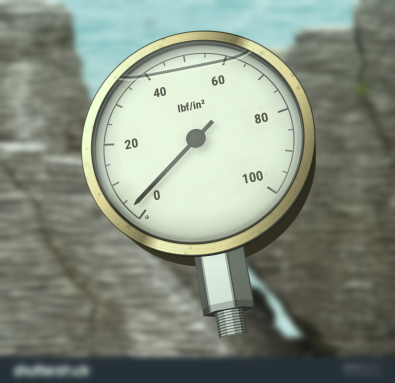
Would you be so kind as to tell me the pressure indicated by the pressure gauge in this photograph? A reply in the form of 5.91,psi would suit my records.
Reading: 2.5,psi
